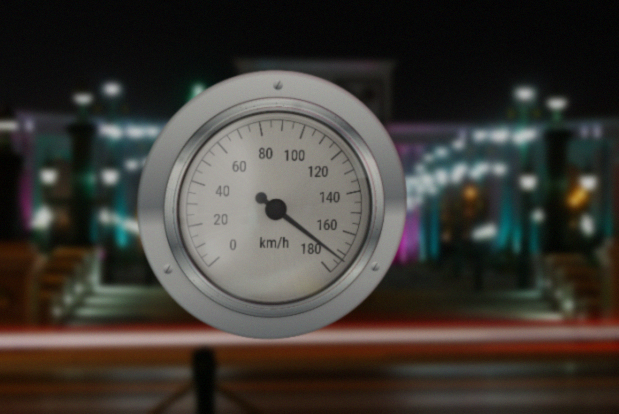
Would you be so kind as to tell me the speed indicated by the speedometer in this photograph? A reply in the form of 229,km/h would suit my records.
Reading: 172.5,km/h
